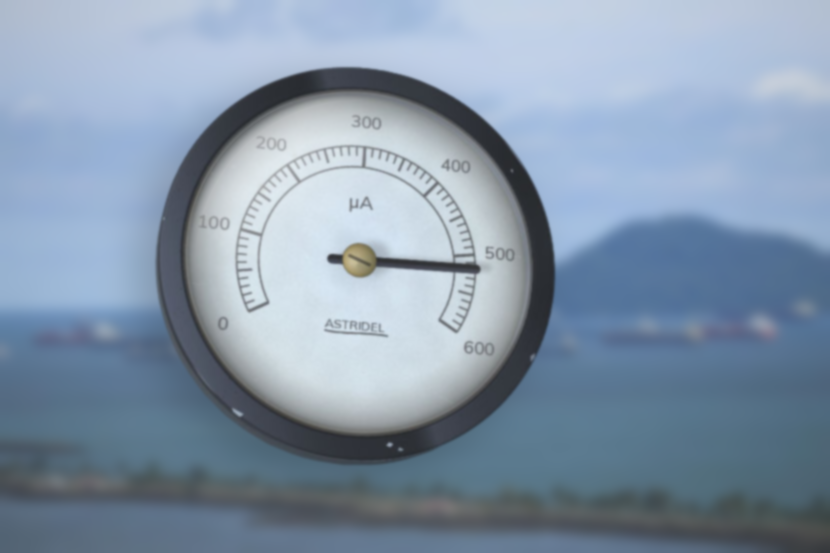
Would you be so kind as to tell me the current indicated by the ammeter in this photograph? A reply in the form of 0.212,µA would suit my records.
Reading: 520,µA
